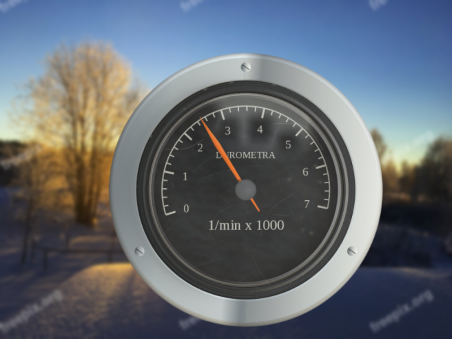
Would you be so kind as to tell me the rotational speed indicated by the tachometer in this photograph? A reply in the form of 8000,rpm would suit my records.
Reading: 2500,rpm
